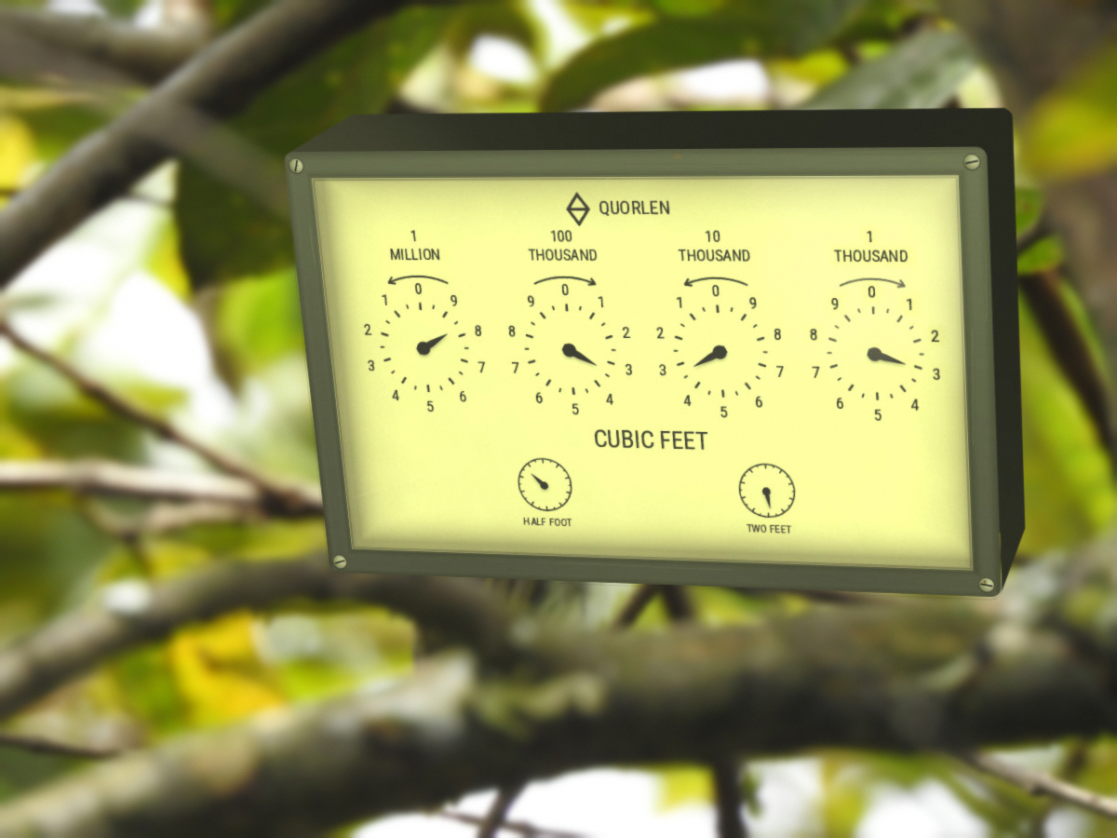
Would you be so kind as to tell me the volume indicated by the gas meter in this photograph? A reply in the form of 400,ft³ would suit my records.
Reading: 833300,ft³
